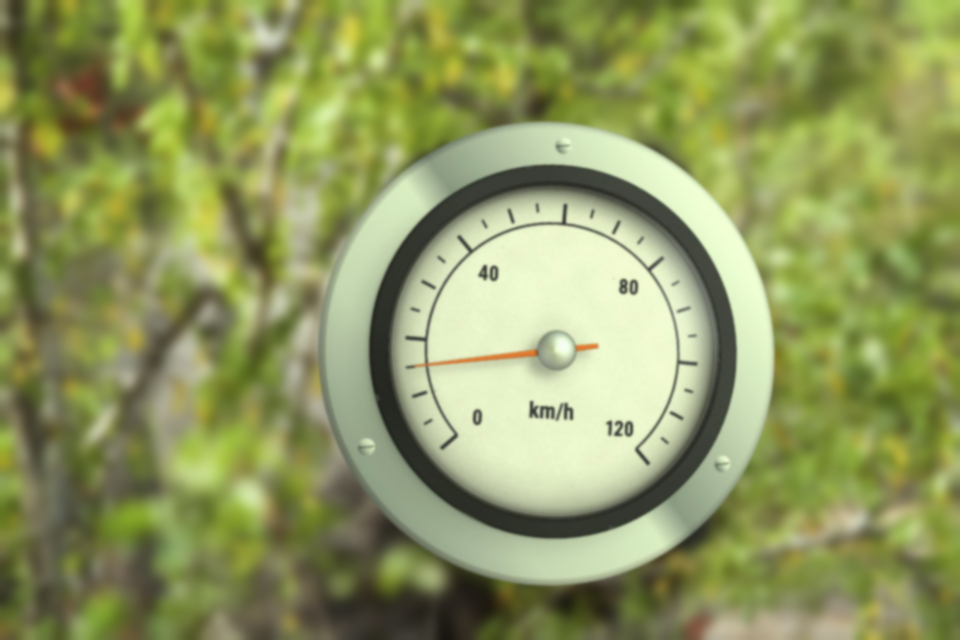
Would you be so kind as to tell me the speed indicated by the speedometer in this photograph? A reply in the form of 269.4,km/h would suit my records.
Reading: 15,km/h
